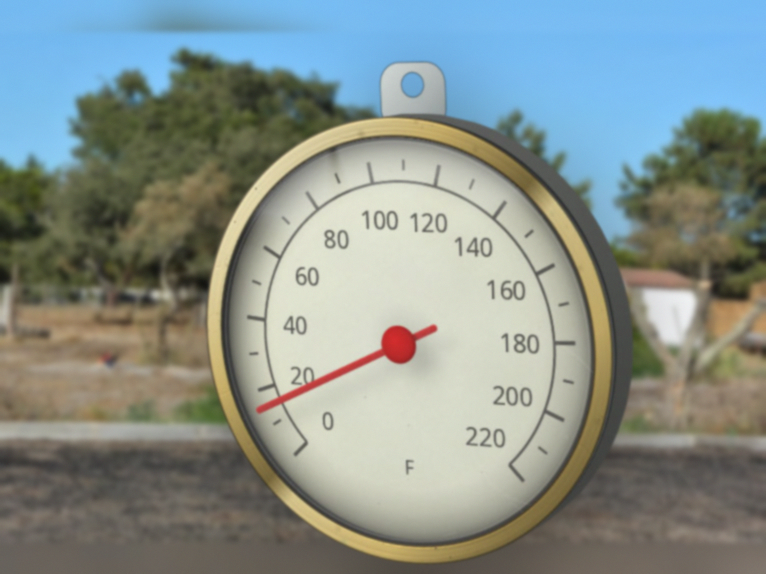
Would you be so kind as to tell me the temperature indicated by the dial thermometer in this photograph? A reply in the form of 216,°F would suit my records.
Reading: 15,°F
